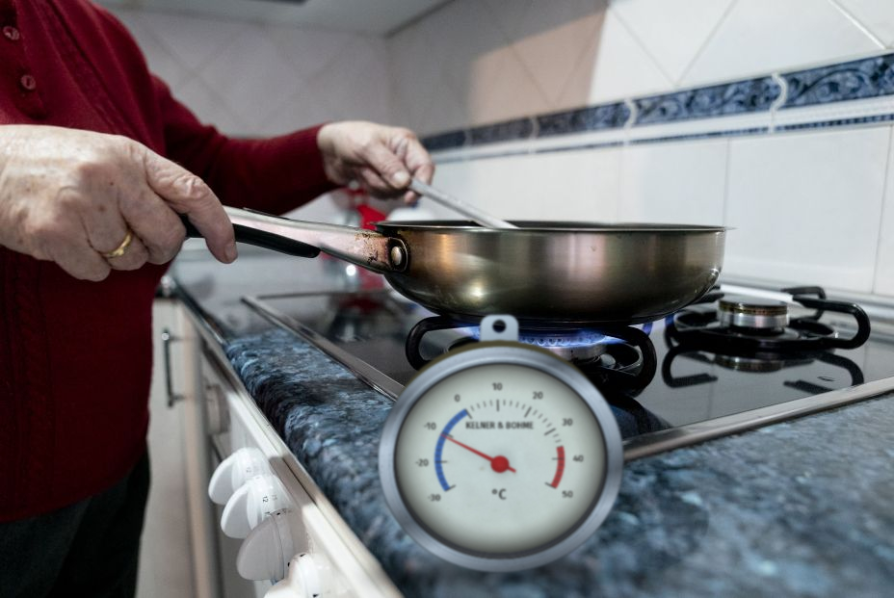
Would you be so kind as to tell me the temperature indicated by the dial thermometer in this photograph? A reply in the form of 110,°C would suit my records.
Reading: -10,°C
